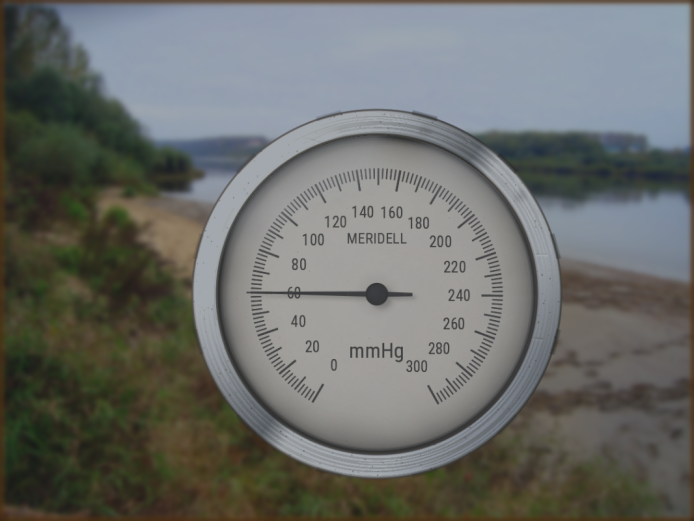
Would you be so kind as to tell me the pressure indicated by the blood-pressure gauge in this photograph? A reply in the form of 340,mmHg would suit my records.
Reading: 60,mmHg
